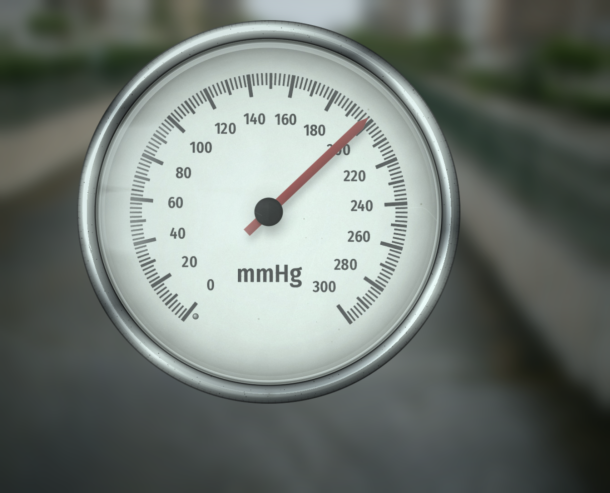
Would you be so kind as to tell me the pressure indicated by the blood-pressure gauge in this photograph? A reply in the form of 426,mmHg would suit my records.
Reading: 198,mmHg
